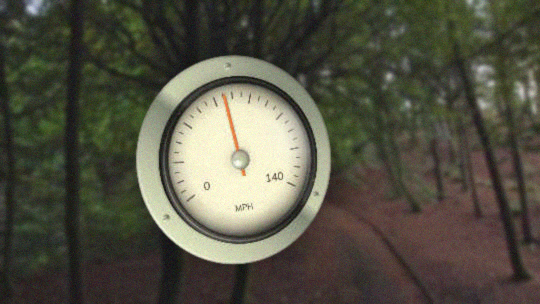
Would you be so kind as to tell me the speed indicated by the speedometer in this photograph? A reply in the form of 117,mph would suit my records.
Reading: 65,mph
